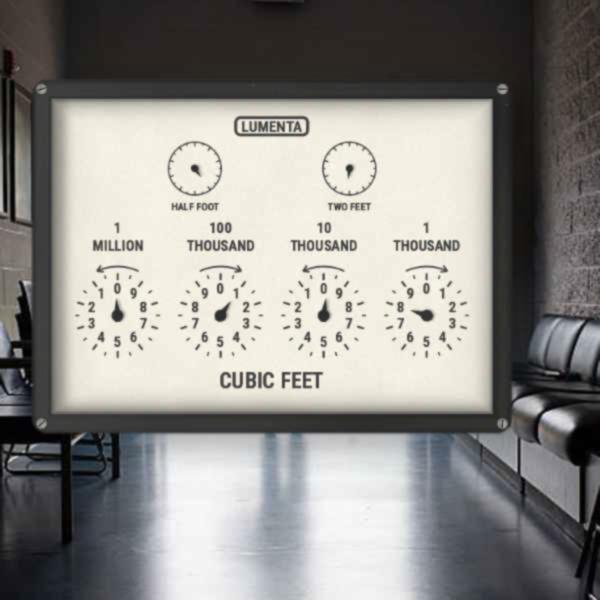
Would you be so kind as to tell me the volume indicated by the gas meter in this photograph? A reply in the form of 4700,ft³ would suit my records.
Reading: 9800,ft³
